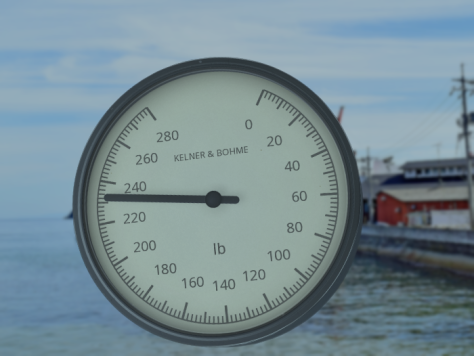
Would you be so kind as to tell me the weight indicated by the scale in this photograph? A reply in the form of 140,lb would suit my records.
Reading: 232,lb
